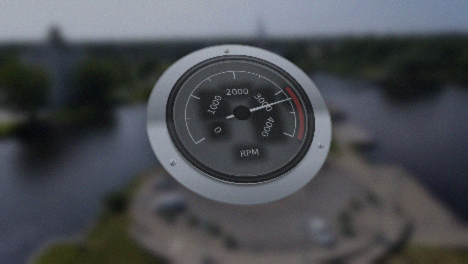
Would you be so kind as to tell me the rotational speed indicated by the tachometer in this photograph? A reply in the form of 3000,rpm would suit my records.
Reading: 3250,rpm
